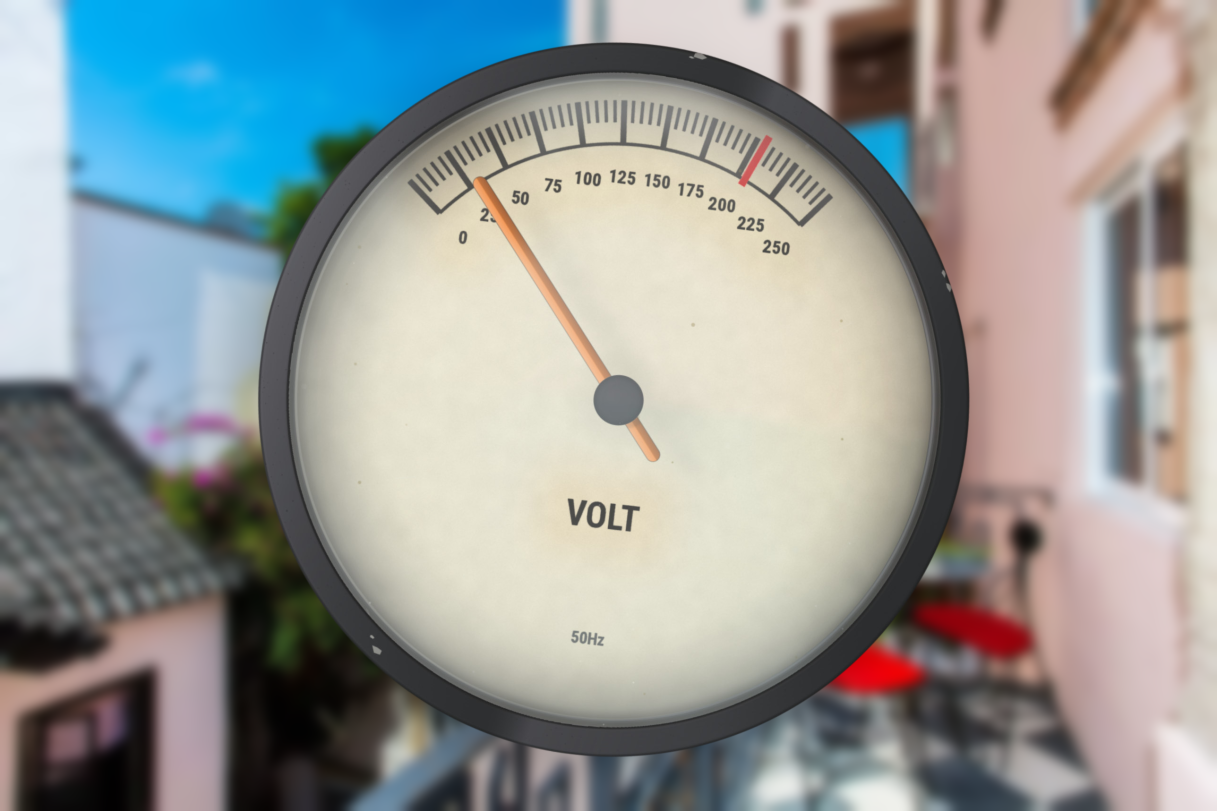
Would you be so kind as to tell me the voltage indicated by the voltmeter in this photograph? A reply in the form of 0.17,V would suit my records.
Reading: 30,V
